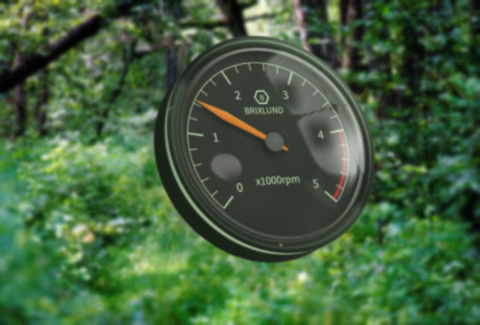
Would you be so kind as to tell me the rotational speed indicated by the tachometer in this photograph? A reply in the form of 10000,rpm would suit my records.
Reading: 1400,rpm
